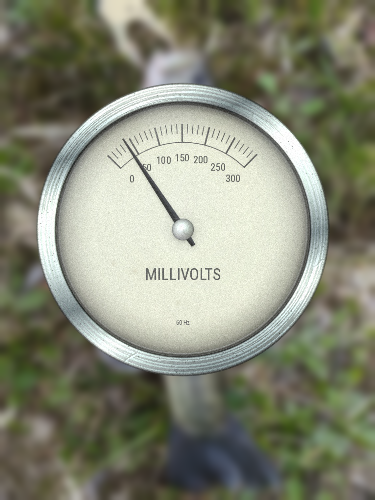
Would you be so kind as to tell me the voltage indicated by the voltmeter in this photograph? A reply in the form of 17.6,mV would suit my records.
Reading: 40,mV
